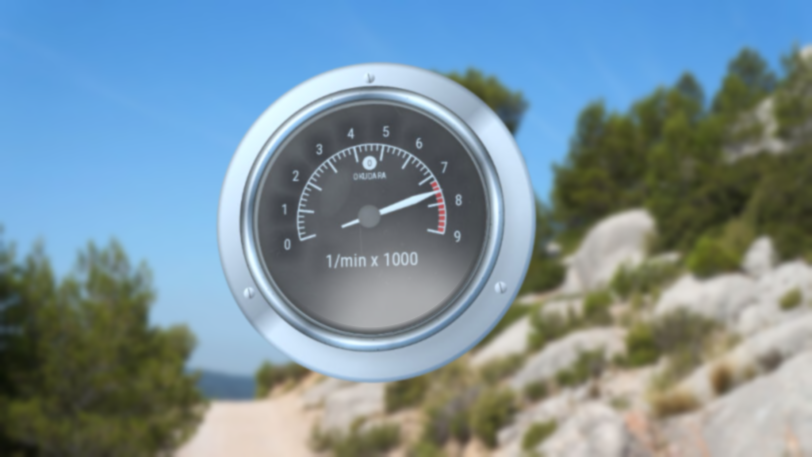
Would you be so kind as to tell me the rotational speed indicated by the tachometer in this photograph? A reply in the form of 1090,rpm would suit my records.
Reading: 7600,rpm
